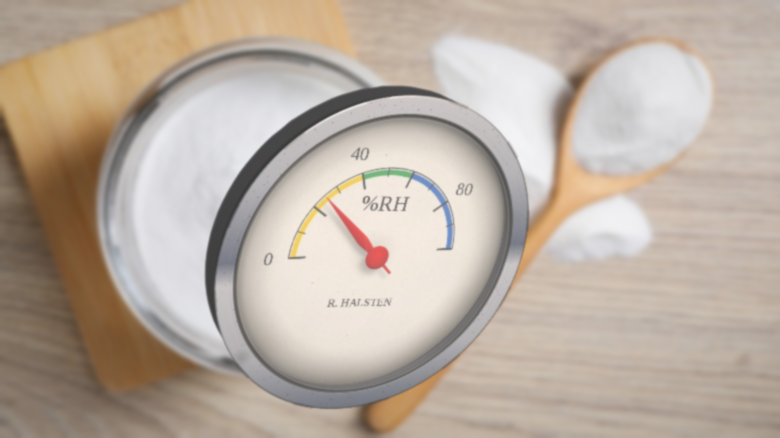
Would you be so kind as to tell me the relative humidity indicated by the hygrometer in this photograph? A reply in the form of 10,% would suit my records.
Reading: 25,%
